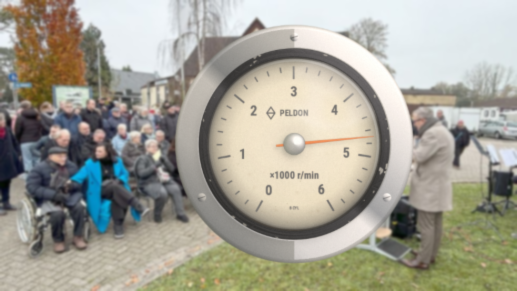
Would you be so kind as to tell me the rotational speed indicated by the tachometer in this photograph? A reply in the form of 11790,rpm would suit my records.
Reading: 4700,rpm
